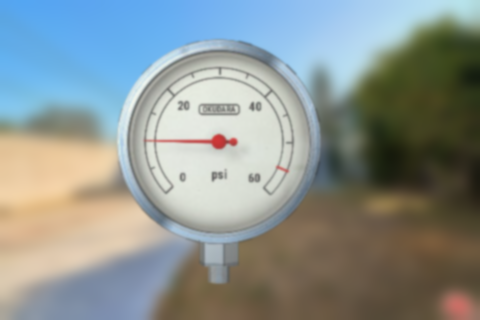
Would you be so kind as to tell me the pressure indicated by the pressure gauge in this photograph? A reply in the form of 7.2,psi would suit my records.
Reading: 10,psi
